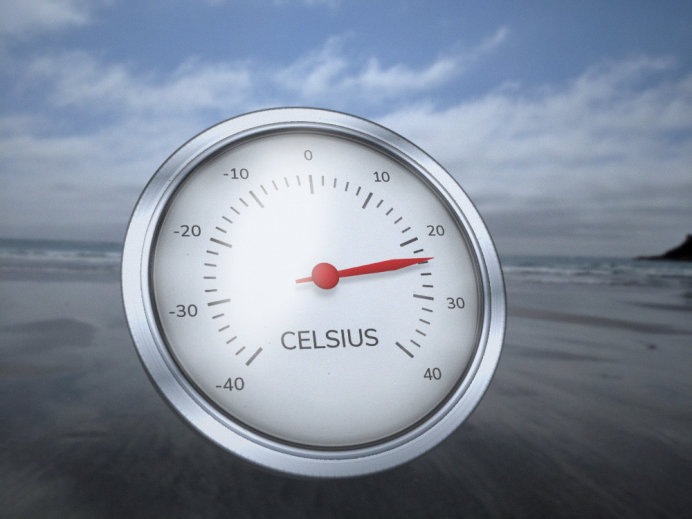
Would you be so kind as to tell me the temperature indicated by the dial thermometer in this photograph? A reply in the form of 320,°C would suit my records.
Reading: 24,°C
